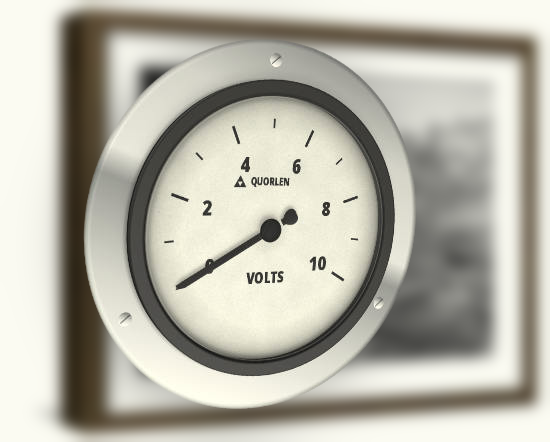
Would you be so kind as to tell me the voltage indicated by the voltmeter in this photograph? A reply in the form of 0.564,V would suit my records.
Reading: 0,V
